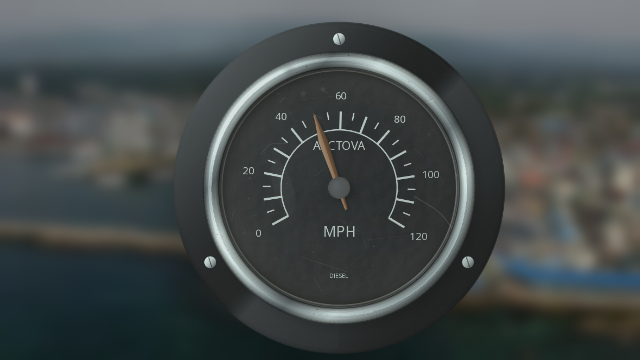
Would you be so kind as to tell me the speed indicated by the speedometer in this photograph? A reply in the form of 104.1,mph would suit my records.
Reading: 50,mph
